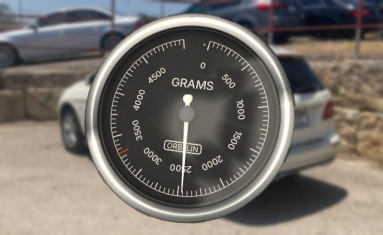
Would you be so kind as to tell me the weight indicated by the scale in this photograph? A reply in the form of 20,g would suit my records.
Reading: 2450,g
